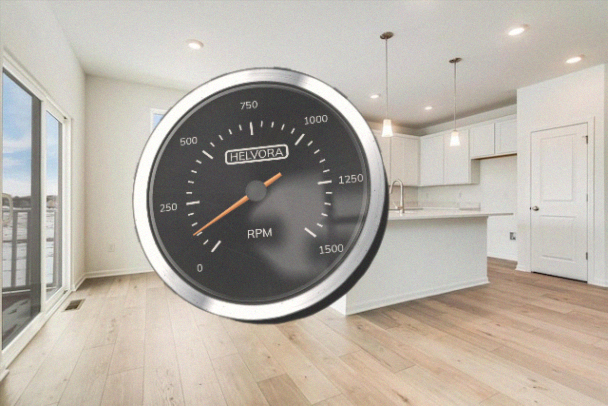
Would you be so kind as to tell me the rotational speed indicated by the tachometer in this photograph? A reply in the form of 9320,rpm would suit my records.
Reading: 100,rpm
